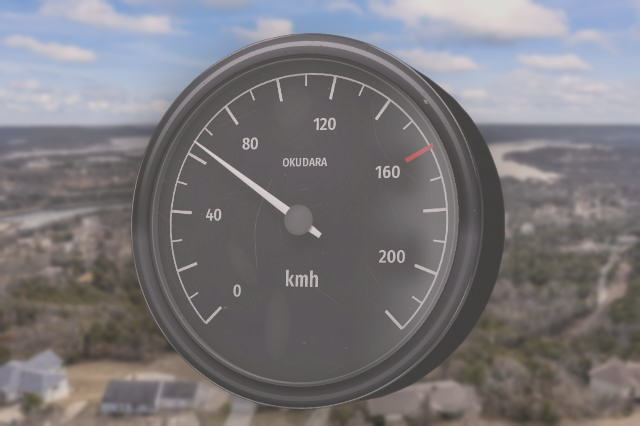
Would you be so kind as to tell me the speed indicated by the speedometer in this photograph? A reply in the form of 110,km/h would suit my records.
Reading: 65,km/h
